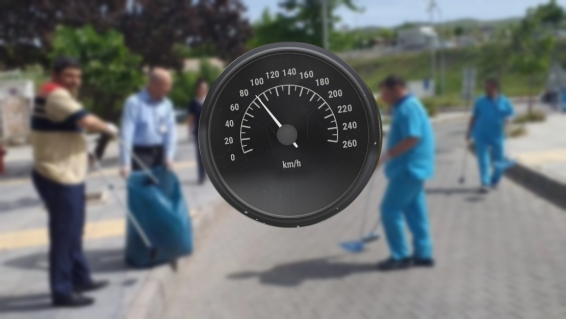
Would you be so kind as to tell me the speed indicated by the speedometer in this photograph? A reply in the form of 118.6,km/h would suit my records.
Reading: 90,km/h
